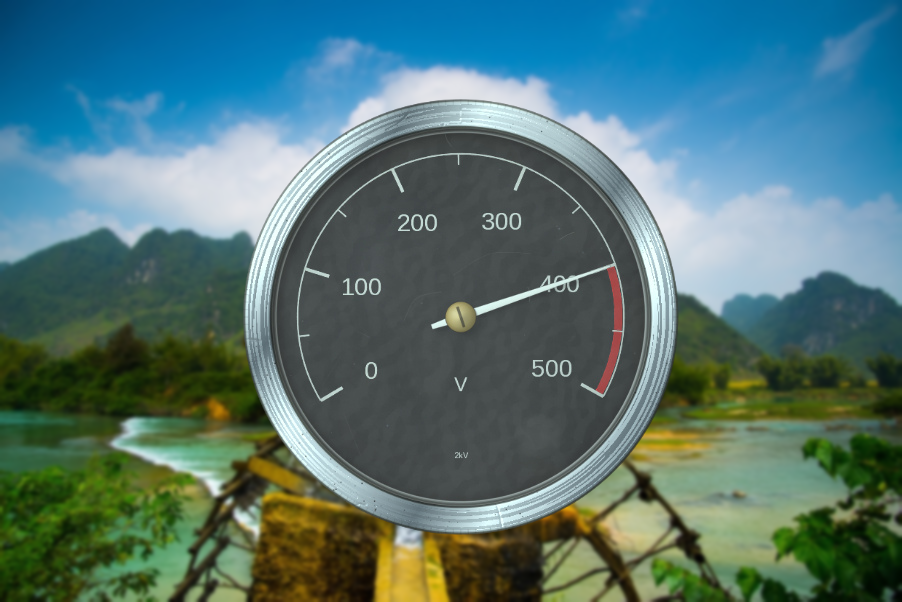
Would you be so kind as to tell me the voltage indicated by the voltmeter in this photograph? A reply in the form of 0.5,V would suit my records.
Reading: 400,V
